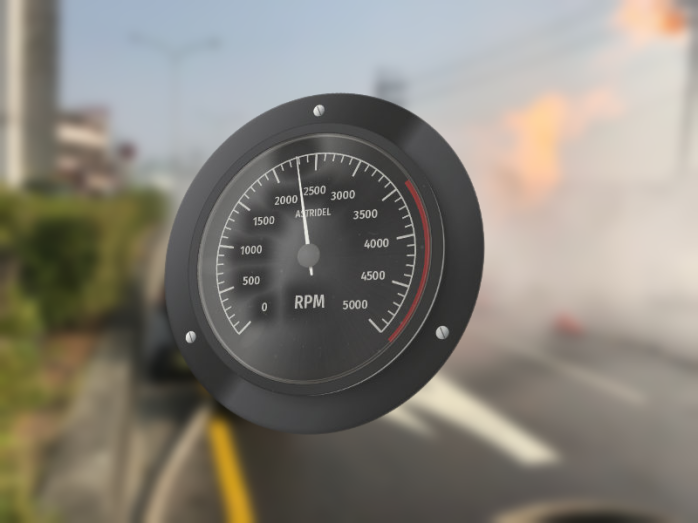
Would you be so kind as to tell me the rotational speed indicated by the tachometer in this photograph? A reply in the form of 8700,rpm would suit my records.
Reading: 2300,rpm
